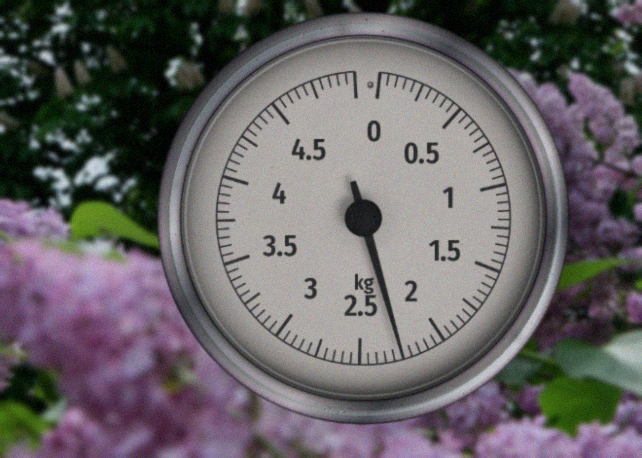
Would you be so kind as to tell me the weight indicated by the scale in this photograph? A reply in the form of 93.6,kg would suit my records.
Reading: 2.25,kg
